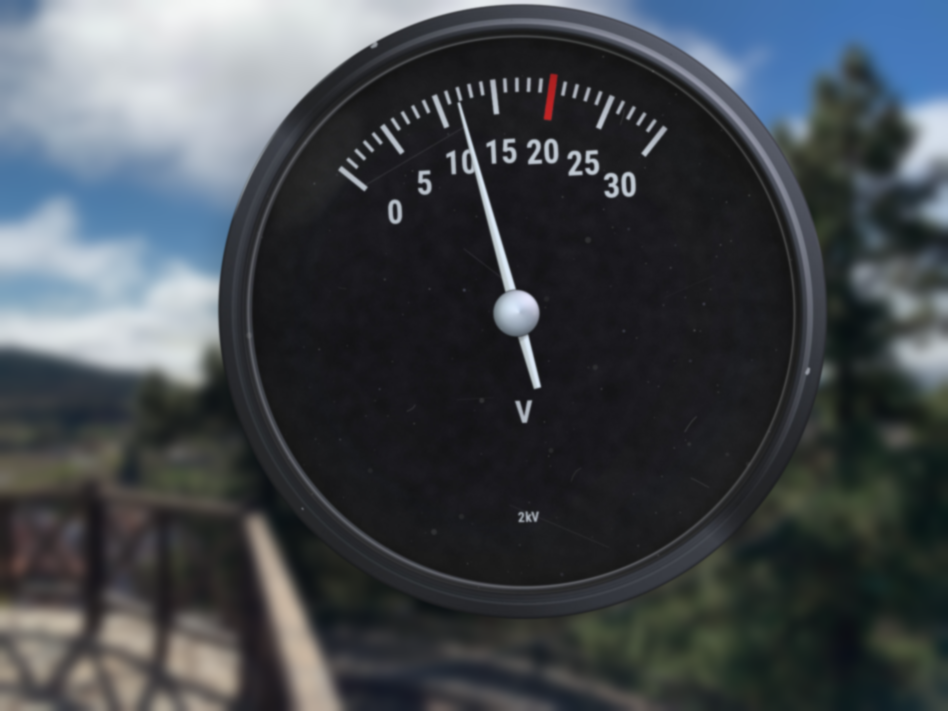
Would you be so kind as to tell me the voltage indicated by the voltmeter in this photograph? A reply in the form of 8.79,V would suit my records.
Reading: 12,V
